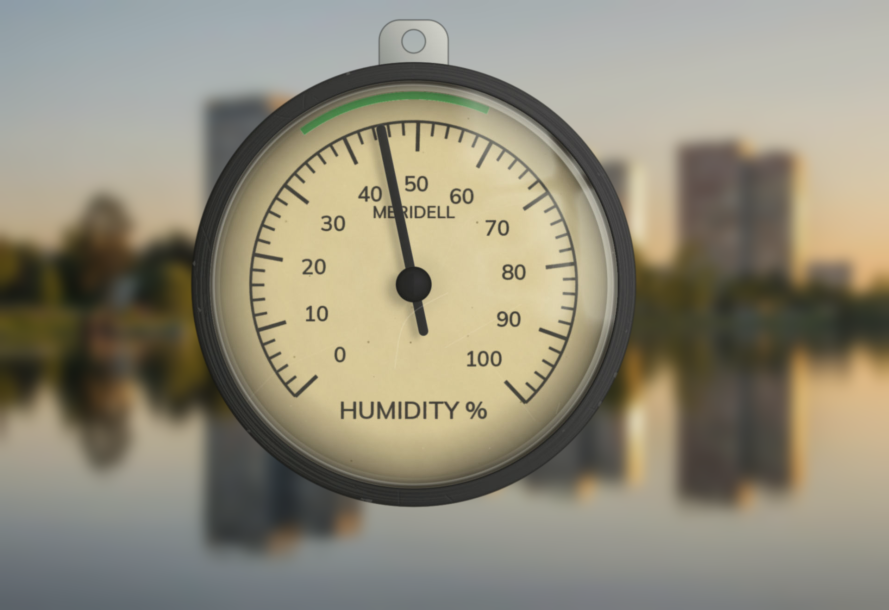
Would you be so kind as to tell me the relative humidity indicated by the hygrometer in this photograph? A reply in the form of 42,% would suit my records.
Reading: 45,%
